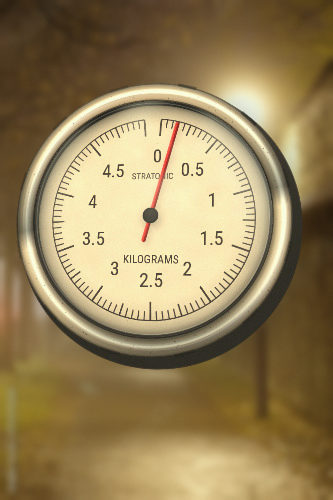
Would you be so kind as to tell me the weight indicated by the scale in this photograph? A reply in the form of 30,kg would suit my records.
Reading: 0.15,kg
